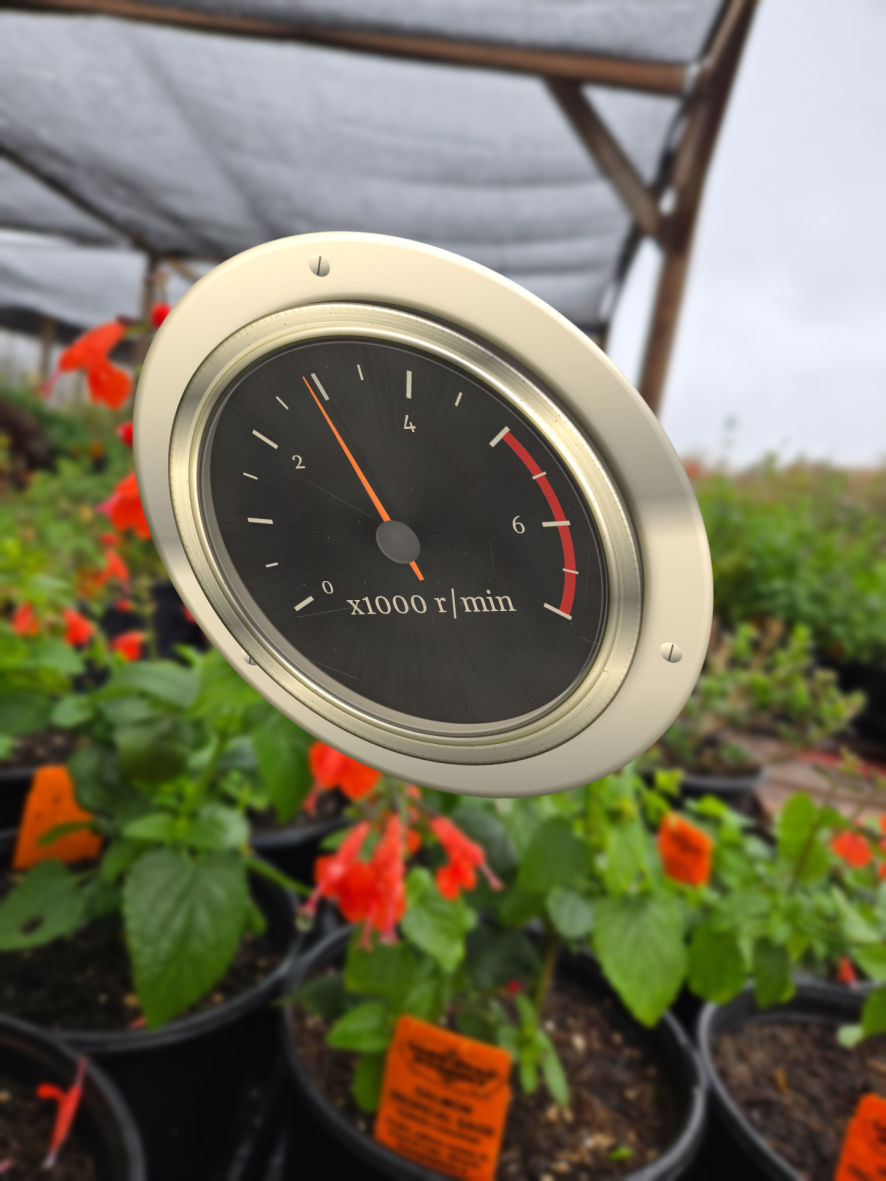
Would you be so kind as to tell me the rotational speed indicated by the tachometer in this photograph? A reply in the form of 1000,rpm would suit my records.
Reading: 3000,rpm
